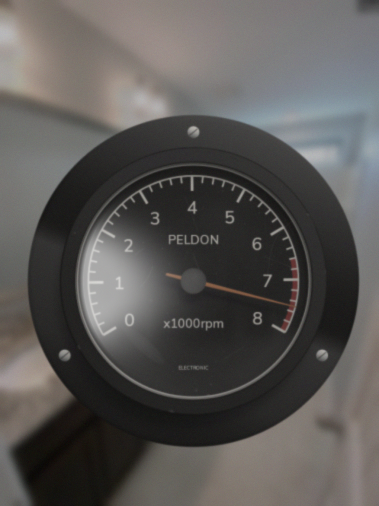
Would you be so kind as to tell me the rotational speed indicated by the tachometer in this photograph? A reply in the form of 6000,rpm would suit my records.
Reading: 7500,rpm
